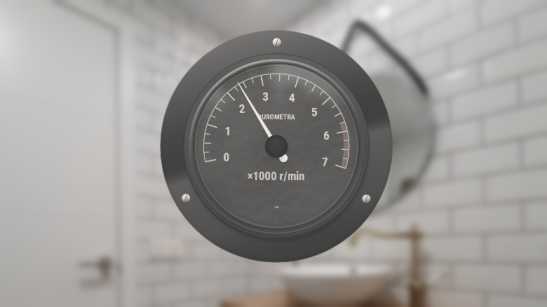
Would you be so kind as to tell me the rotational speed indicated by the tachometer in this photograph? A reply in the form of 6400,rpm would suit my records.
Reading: 2375,rpm
